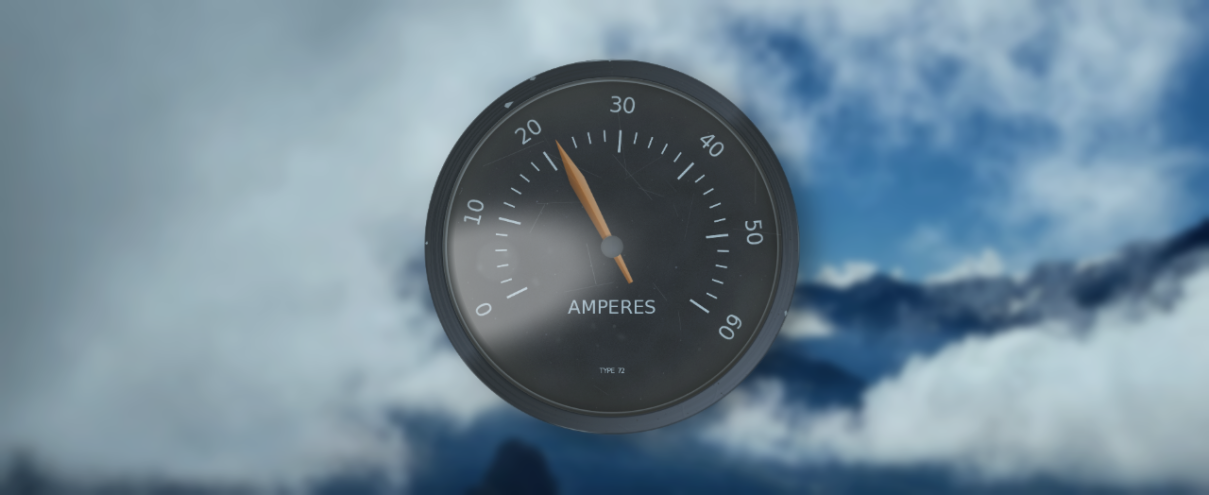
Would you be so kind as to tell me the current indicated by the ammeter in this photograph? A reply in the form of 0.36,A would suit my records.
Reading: 22,A
